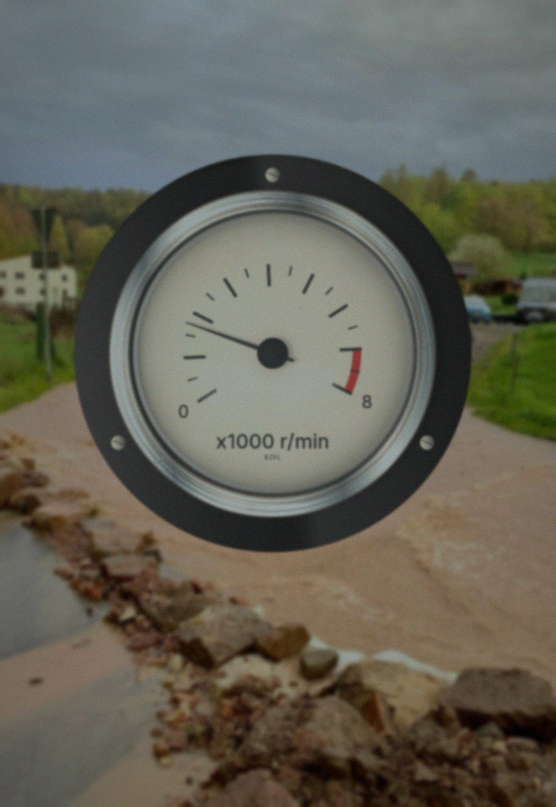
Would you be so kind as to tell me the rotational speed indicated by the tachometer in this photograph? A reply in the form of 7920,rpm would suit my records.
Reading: 1750,rpm
